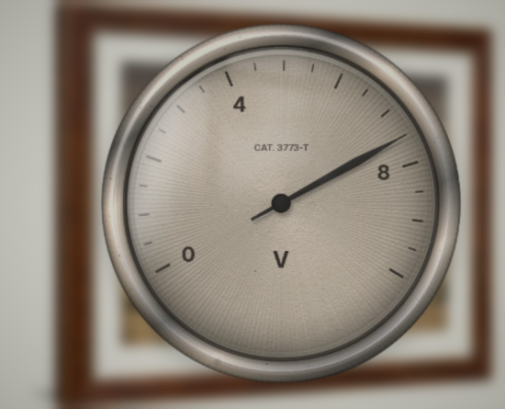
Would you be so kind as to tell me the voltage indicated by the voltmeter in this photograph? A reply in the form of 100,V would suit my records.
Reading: 7.5,V
